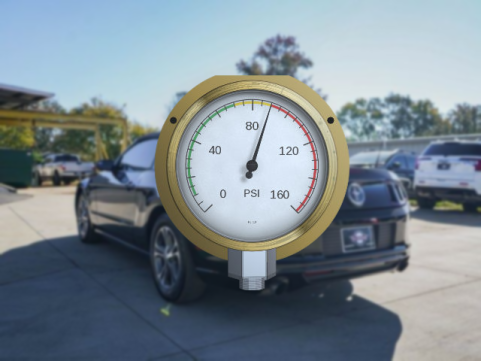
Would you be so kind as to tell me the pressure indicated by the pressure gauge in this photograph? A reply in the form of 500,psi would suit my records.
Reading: 90,psi
